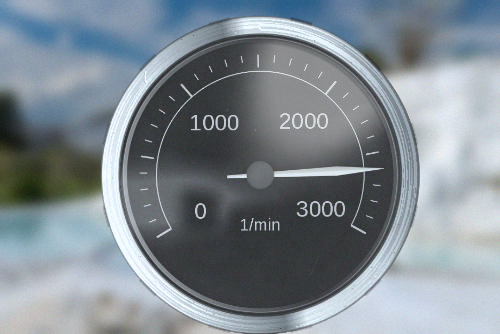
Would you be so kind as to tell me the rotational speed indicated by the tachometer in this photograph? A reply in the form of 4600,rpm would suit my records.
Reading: 2600,rpm
